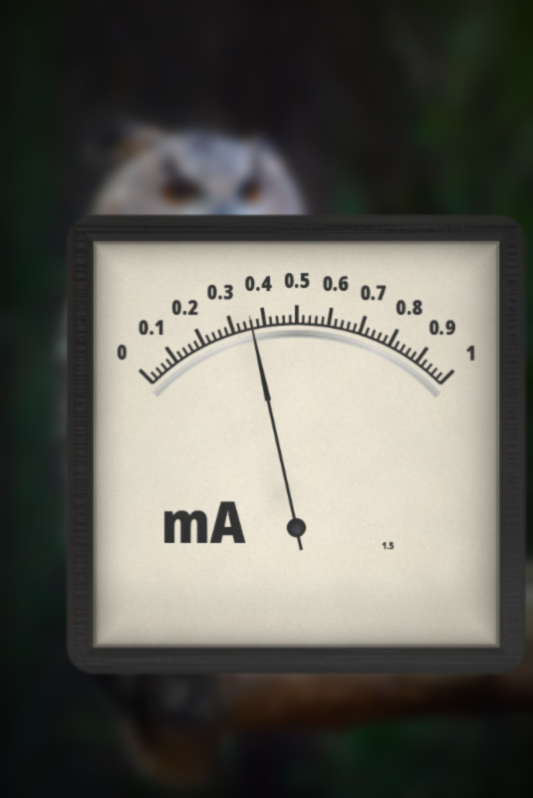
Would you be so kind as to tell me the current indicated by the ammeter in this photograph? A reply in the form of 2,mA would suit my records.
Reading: 0.36,mA
